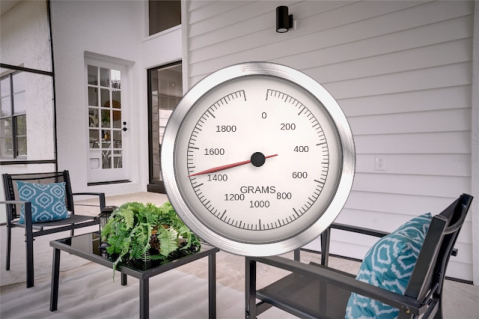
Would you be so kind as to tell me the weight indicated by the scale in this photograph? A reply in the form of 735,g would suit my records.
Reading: 1460,g
